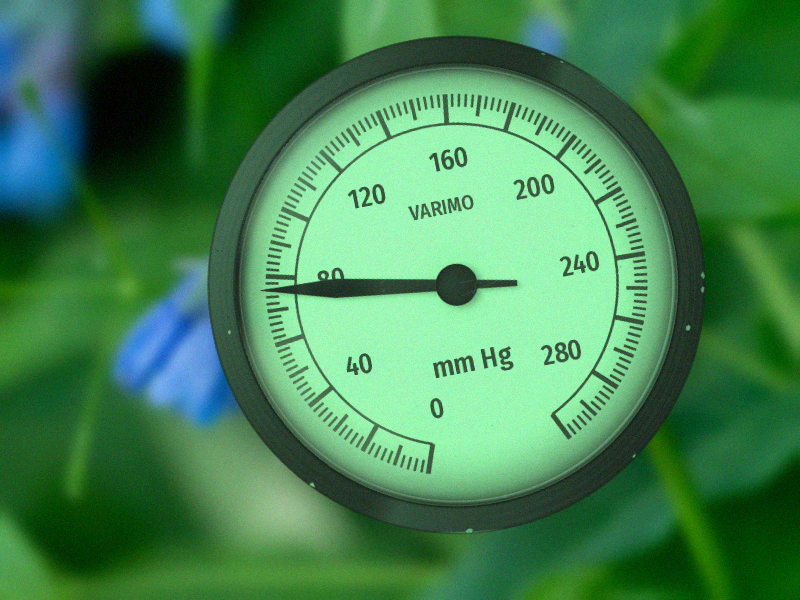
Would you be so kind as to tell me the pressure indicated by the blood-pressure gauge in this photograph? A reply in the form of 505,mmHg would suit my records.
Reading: 76,mmHg
